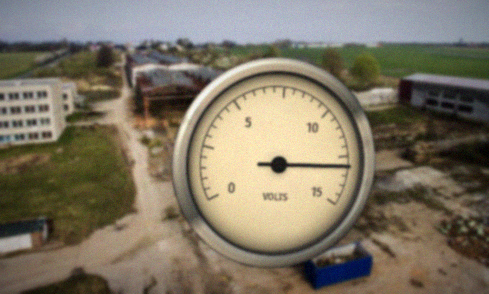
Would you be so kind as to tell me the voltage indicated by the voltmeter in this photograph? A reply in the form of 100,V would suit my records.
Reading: 13,V
